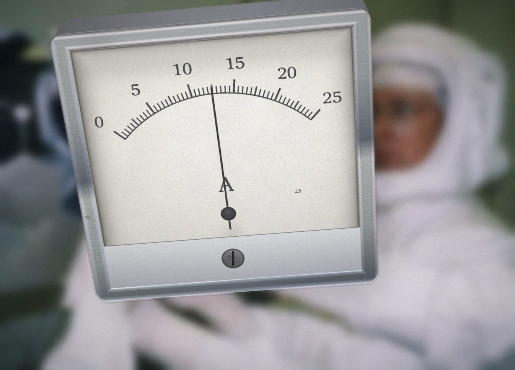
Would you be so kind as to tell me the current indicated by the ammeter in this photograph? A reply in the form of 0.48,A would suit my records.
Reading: 12.5,A
